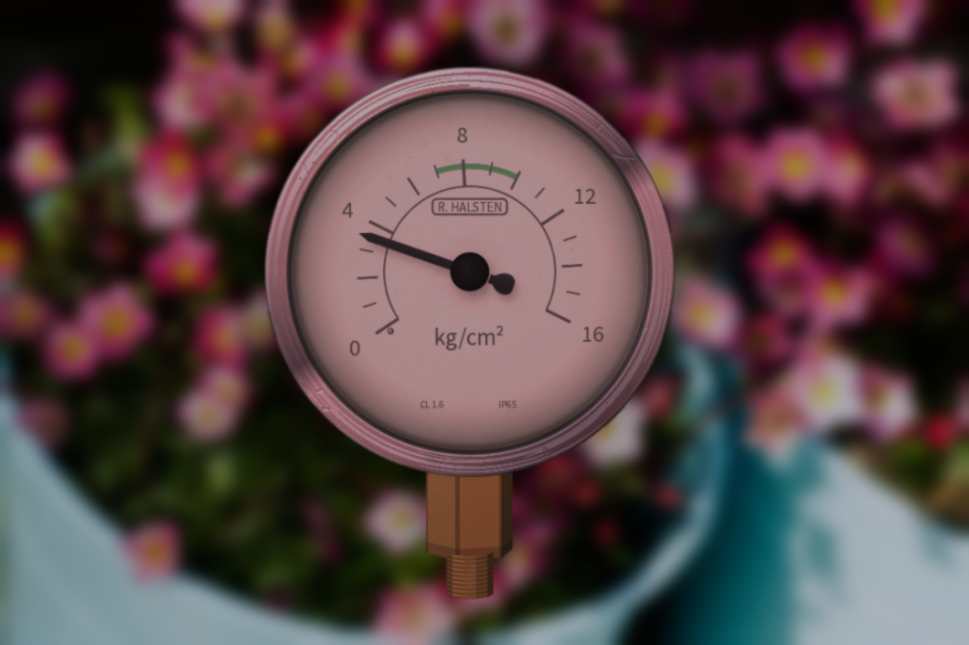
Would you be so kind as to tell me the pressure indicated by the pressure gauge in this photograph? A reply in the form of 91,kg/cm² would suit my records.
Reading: 3.5,kg/cm²
